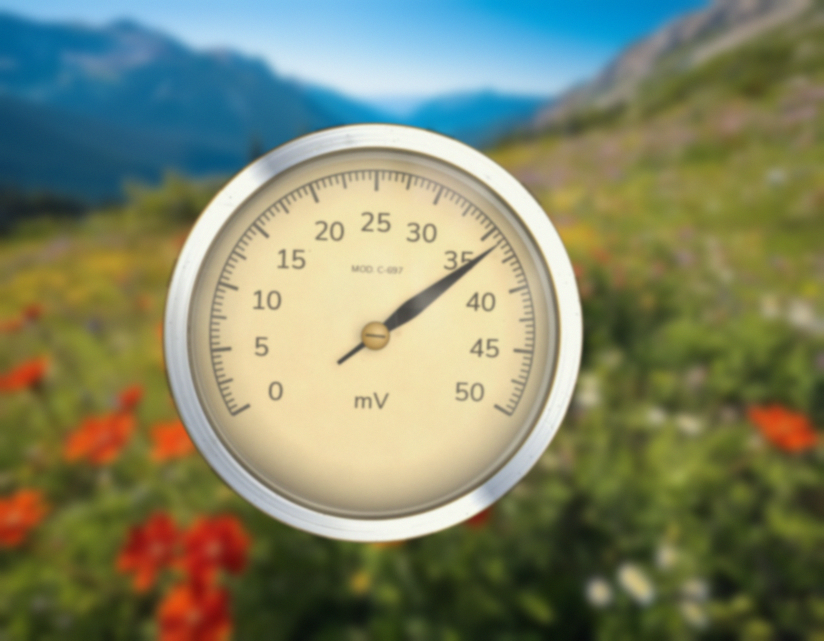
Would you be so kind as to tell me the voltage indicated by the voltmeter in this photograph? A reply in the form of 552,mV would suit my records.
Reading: 36,mV
